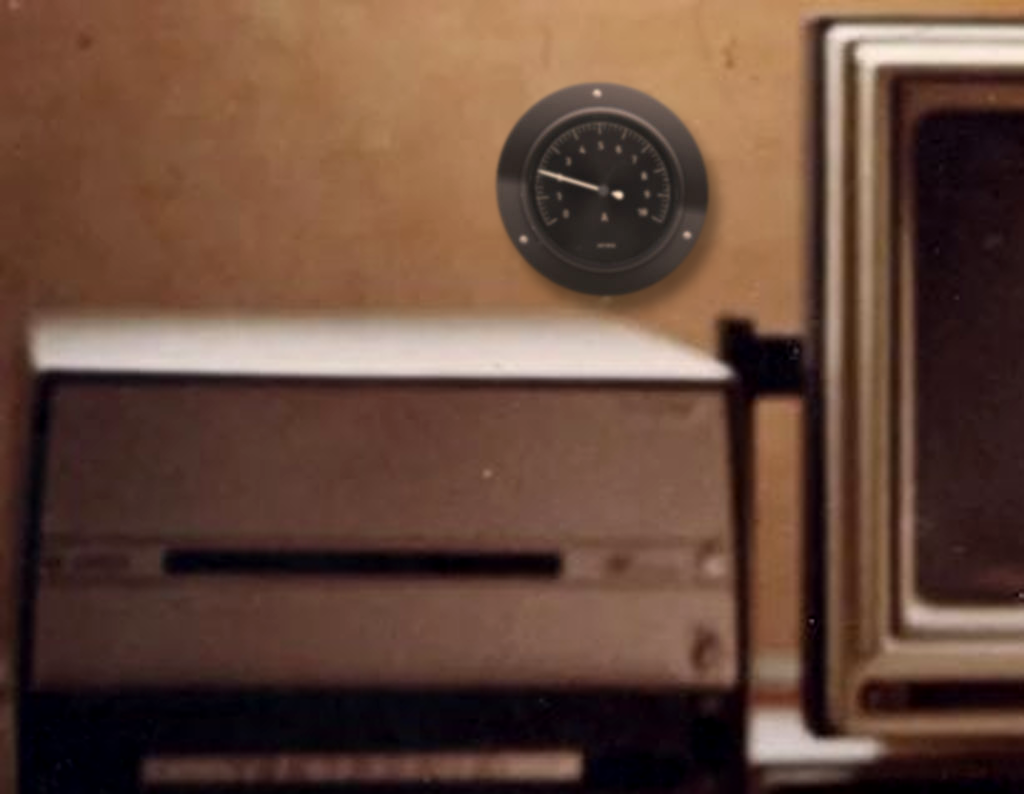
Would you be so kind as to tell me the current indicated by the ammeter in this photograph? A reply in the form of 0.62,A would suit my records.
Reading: 2,A
